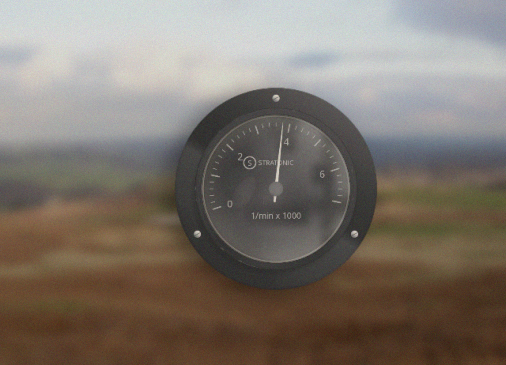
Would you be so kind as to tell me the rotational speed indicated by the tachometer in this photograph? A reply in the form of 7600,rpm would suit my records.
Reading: 3800,rpm
